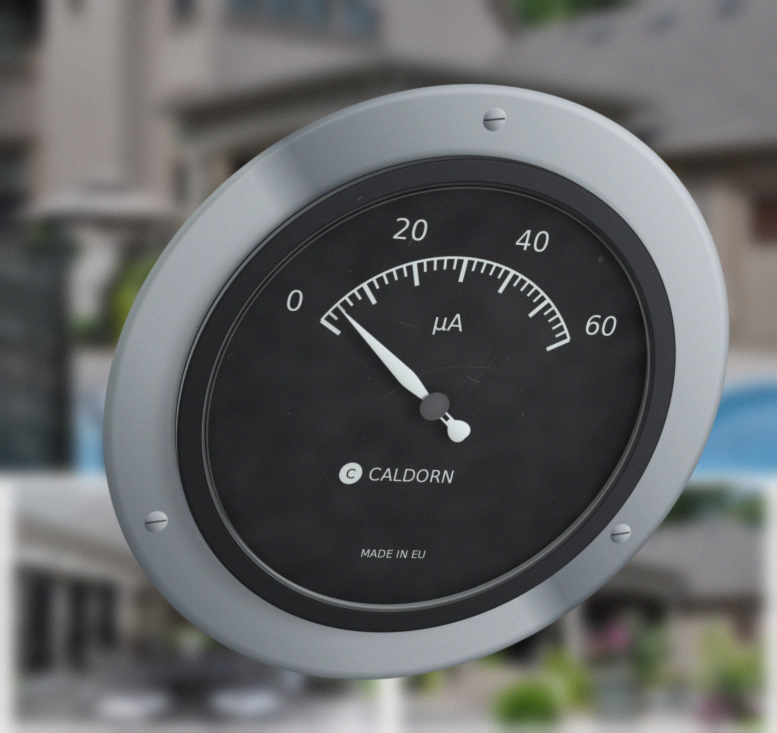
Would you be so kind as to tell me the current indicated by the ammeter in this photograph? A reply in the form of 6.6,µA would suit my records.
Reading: 4,µA
